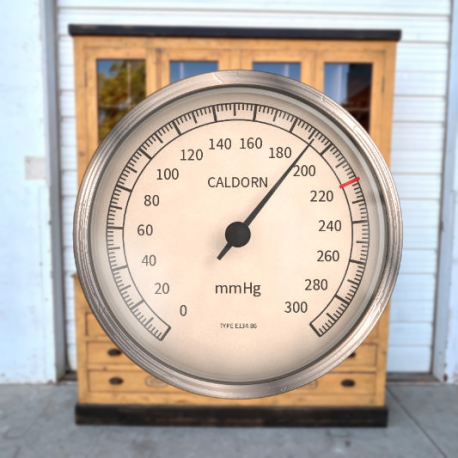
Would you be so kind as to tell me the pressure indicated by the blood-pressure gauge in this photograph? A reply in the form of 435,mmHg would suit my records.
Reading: 192,mmHg
